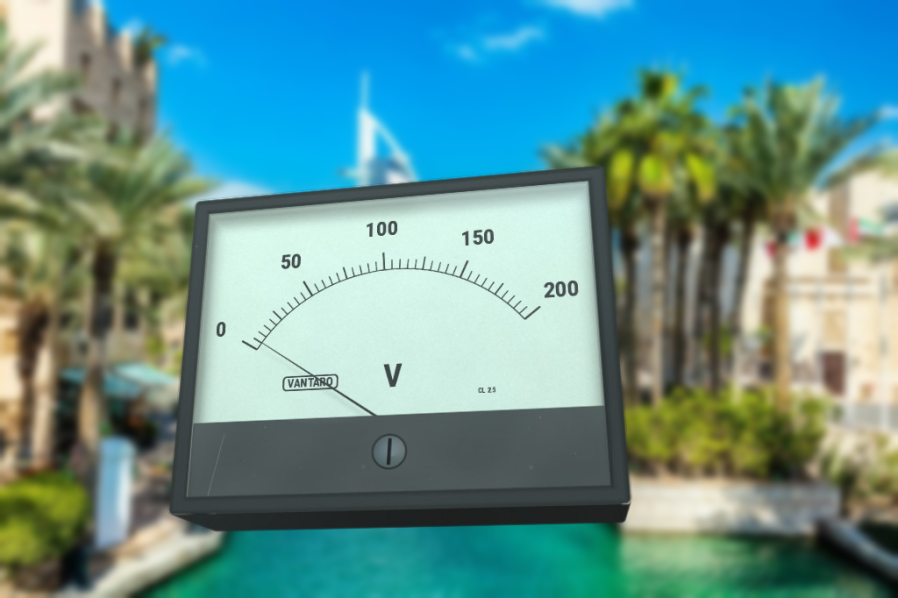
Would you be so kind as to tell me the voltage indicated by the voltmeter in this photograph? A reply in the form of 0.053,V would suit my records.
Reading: 5,V
